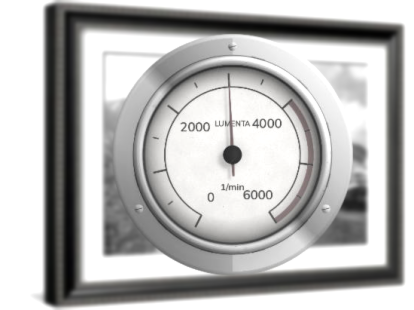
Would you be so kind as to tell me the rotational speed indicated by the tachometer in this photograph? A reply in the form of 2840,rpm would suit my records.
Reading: 3000,rpm
